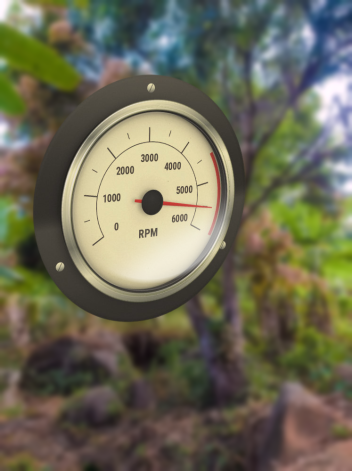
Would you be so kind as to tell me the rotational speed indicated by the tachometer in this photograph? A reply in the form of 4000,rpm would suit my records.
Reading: 5500,rpm
